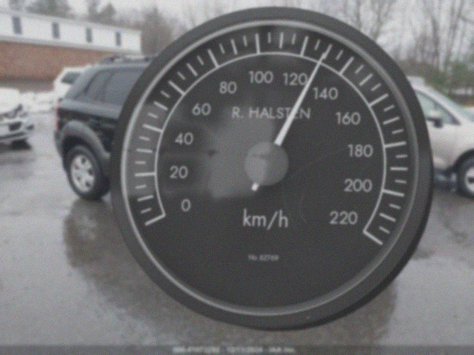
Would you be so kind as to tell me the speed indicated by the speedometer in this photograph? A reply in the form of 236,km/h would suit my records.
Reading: 130,km/h
